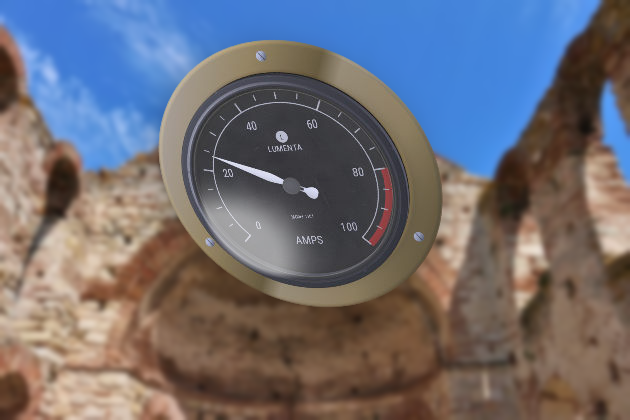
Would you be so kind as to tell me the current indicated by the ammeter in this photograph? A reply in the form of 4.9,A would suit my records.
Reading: 25,A
